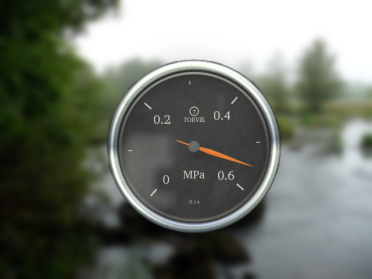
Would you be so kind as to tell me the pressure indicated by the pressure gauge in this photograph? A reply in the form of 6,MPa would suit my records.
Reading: 0.55,MPa
